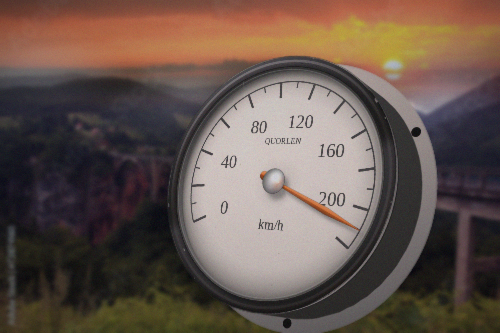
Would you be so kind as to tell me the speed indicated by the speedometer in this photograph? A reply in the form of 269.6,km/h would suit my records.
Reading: 210,km/h
